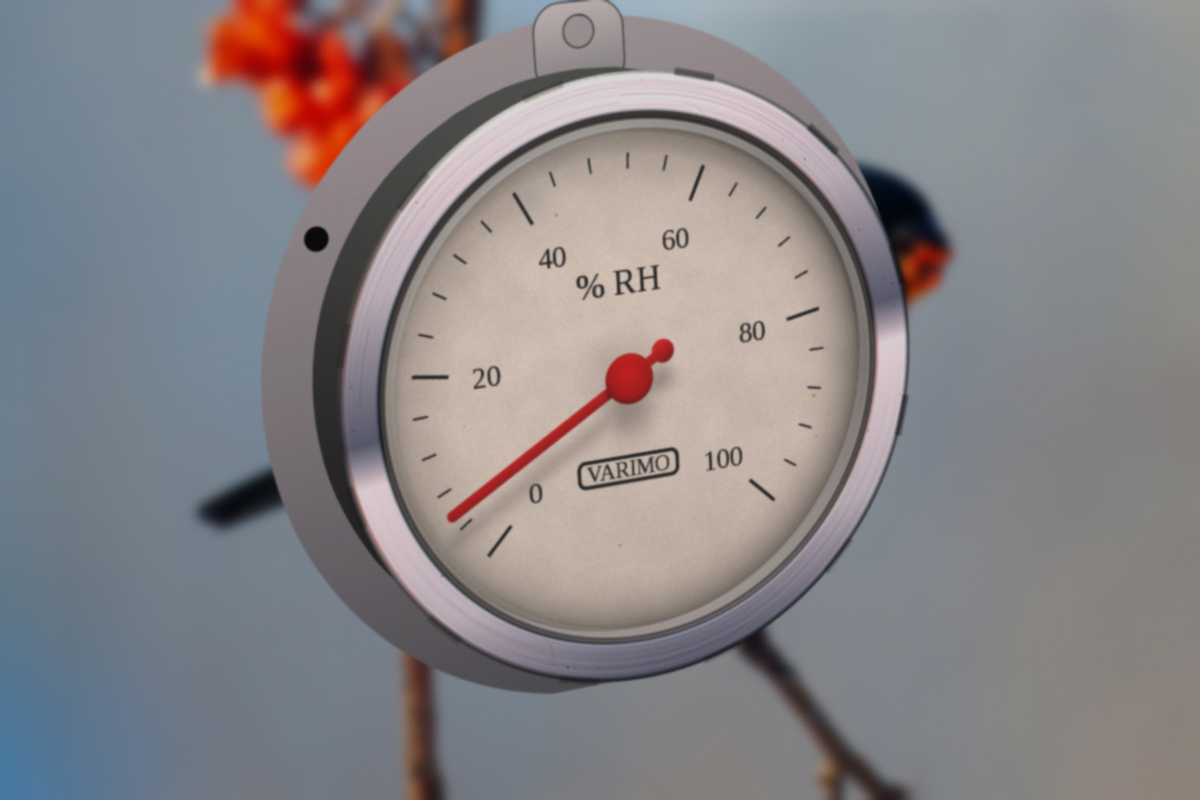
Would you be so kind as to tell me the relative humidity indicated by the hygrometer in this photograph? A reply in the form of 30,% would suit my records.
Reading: 6,%
